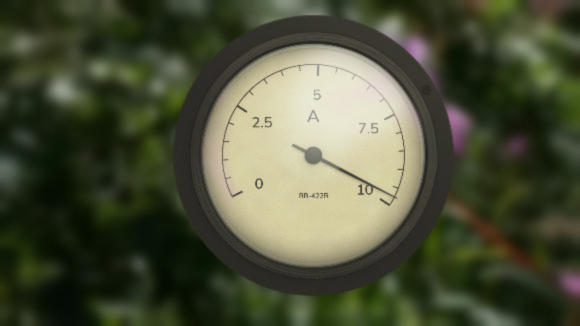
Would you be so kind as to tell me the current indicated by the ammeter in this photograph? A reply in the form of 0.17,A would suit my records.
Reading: 9.75,A
